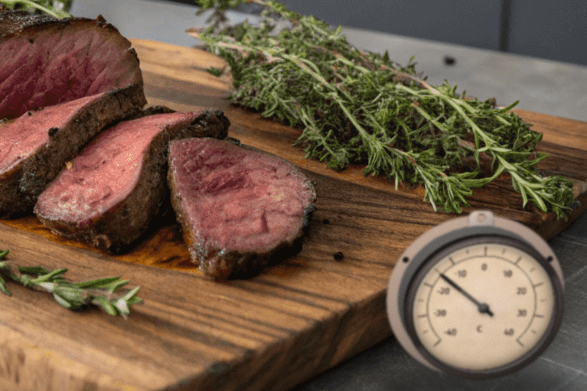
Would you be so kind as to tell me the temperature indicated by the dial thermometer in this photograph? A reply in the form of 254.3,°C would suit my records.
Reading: -15,°C
